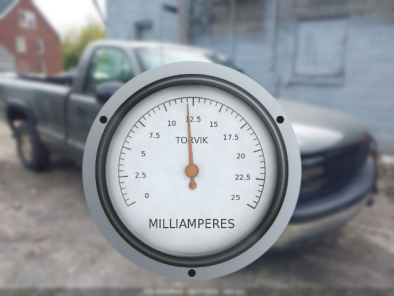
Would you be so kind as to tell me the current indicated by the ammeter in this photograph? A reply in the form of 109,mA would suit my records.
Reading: 12,mA
